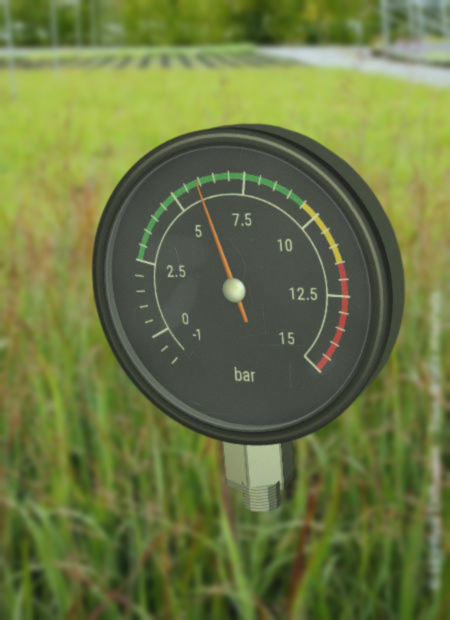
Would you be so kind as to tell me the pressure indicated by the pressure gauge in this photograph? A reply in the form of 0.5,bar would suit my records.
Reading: 6,bar
